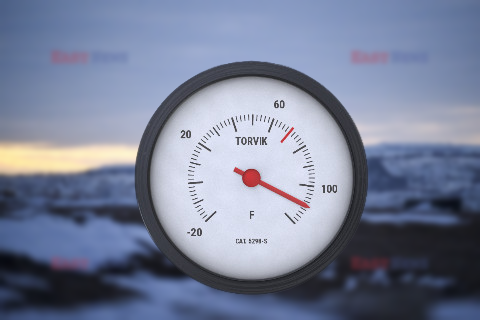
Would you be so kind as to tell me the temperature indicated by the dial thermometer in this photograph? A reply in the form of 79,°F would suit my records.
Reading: 110,°F
